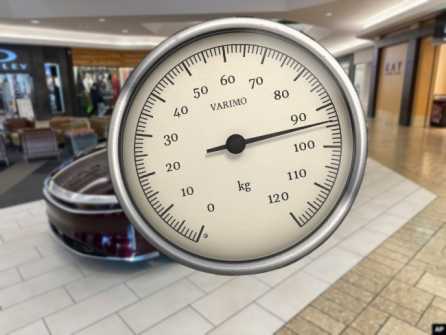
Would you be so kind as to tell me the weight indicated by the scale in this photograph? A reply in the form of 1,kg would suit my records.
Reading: 94,kg
